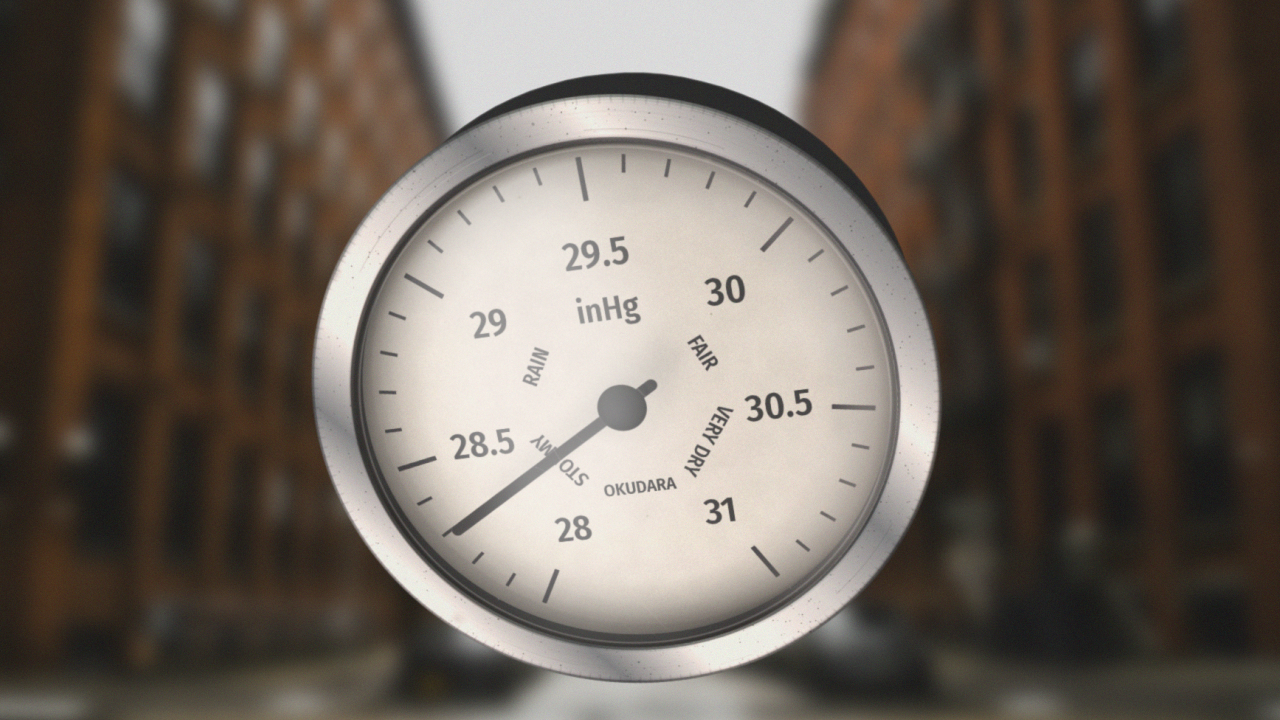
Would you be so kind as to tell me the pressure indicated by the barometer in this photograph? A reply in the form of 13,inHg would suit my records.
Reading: 28.3,inHg
